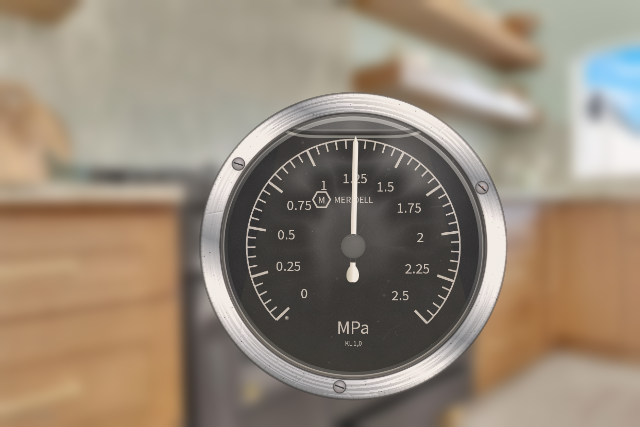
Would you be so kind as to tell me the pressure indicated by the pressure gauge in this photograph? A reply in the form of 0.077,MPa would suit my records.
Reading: 1.25,MPa
